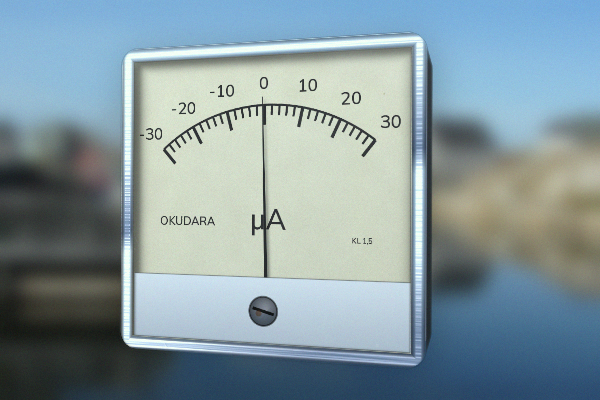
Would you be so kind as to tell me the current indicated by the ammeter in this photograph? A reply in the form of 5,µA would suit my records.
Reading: 0,µA
